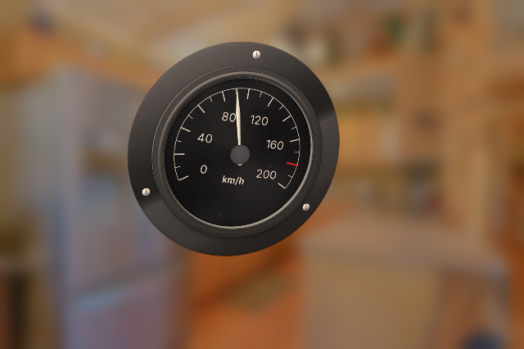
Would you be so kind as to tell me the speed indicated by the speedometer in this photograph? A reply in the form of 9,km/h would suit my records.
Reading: 90,km/h
